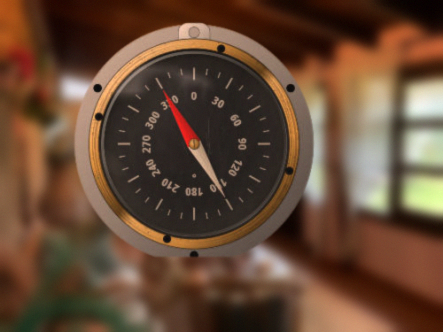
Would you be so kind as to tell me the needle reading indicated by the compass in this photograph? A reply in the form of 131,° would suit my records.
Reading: 330,°
